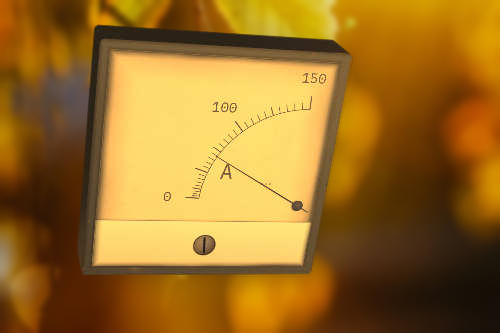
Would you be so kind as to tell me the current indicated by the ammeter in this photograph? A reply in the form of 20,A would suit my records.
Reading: 70,A
